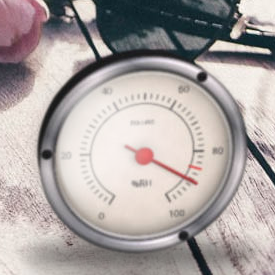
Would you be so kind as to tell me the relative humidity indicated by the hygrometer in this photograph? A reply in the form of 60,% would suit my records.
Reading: 90,%
